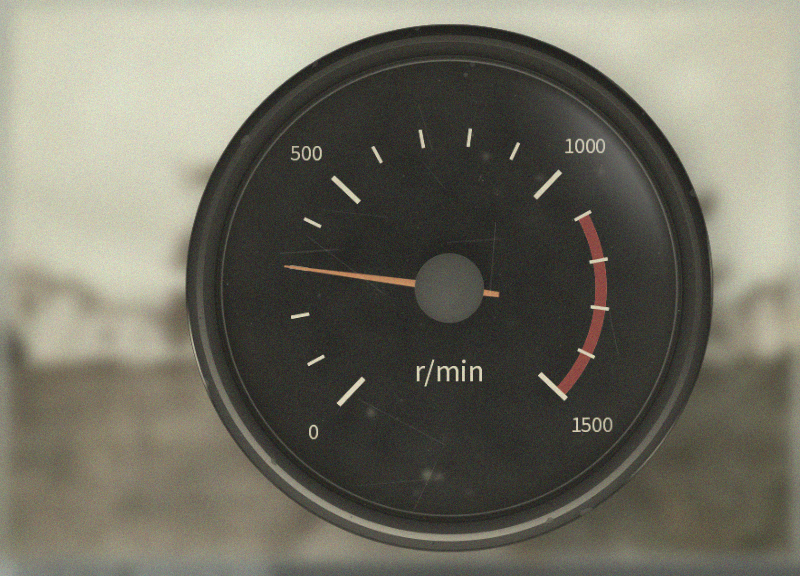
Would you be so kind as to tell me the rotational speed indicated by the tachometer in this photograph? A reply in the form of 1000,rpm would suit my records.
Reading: 300,rpm
